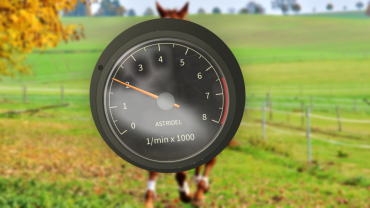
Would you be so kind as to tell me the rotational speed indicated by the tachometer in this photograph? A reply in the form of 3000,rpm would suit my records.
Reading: 2000,rpm
